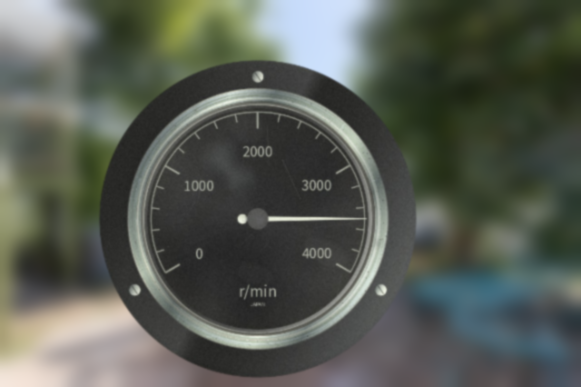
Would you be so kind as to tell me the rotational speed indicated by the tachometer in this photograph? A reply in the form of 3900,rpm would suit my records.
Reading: 3500,rpm
